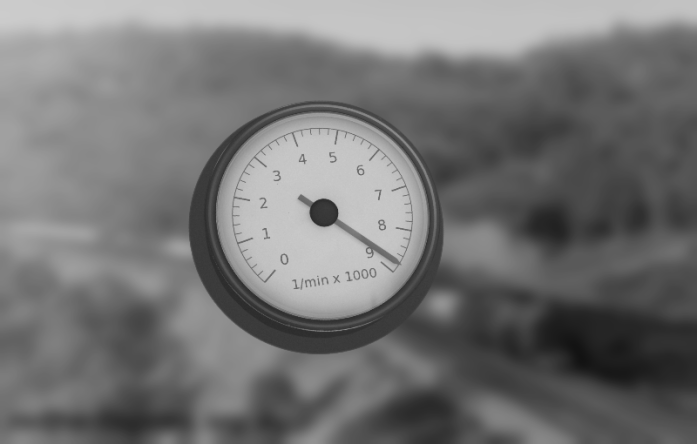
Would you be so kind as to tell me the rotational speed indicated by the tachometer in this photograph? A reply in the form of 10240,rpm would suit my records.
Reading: 8800,rpm
